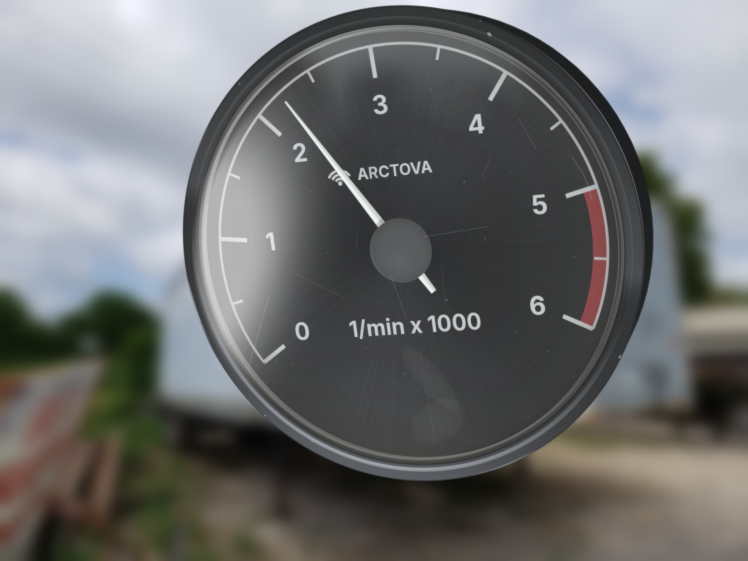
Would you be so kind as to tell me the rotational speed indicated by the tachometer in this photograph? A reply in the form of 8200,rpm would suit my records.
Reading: 2250,rpm
